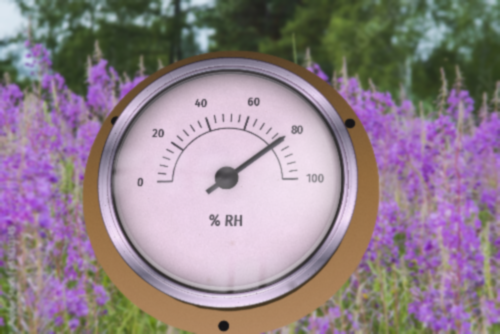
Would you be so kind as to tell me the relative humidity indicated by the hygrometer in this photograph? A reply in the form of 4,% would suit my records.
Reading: 80,%
